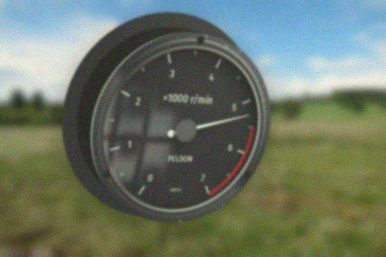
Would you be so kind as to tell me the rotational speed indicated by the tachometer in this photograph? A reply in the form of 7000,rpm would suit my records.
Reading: 5250,rpm
